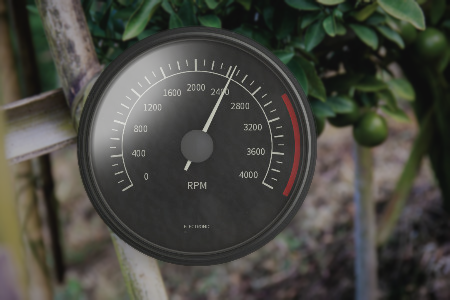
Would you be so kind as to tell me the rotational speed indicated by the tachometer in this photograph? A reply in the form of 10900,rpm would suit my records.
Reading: 2450,rpm
